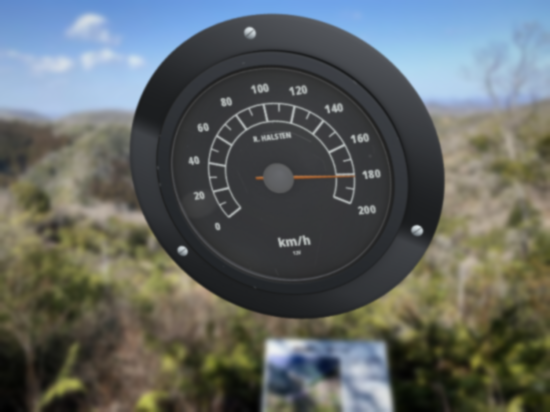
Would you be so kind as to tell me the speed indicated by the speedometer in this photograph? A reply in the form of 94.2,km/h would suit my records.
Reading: 180,km/h
